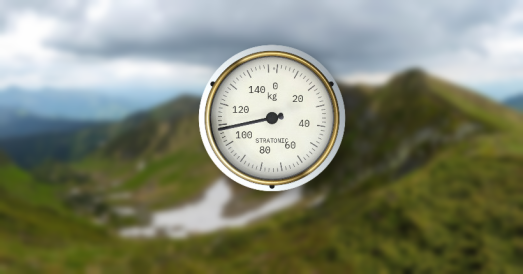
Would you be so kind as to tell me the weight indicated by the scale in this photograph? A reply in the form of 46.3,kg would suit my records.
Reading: 108,kg
